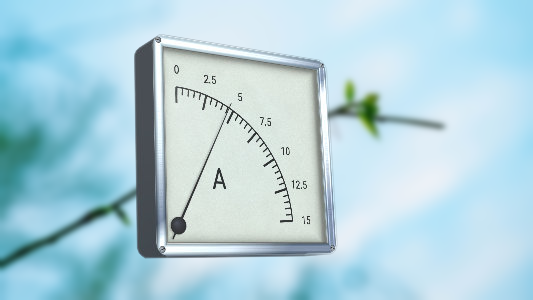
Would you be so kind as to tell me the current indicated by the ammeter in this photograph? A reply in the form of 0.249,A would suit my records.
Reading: 4.5,A
